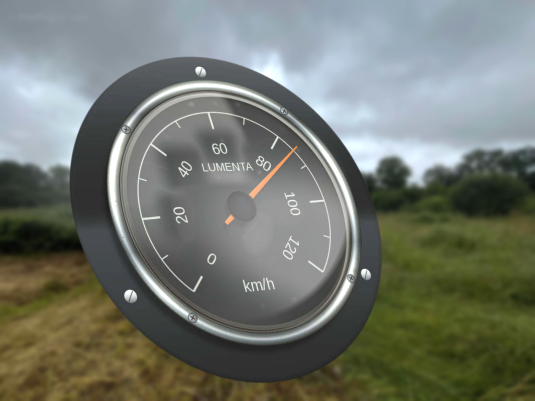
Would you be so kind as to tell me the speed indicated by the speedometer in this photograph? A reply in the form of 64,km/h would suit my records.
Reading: 85,km/h
